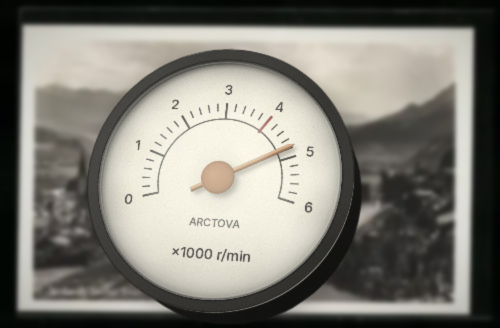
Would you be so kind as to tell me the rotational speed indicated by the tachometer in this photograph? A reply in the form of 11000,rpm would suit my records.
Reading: 4800,rpm
